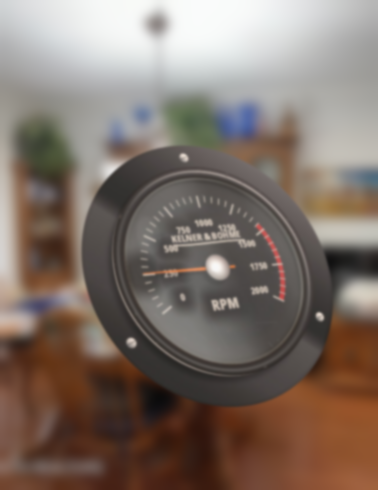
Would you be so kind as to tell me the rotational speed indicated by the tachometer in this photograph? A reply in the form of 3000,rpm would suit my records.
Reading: 250,rpm
